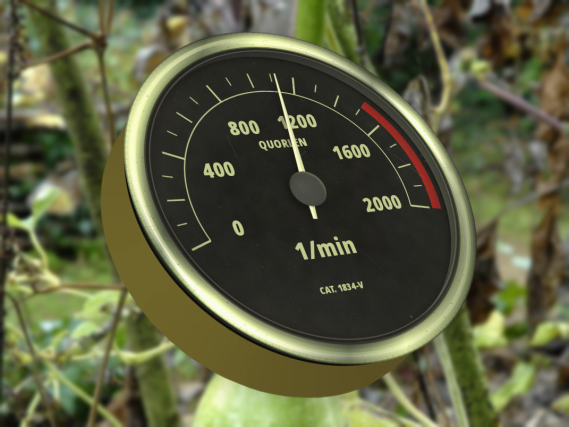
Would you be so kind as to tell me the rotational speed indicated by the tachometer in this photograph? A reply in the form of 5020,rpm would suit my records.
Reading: 1100,rpm
